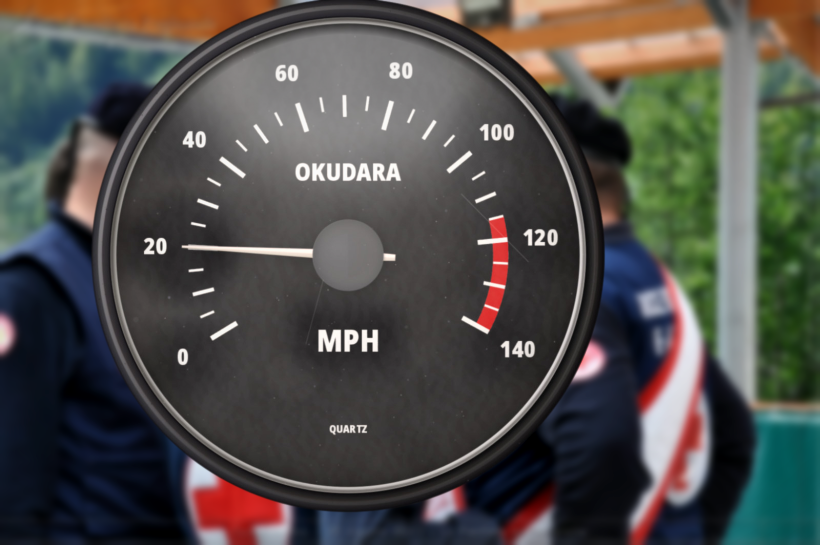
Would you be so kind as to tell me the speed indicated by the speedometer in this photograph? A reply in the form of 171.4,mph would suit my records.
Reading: 20,mph
